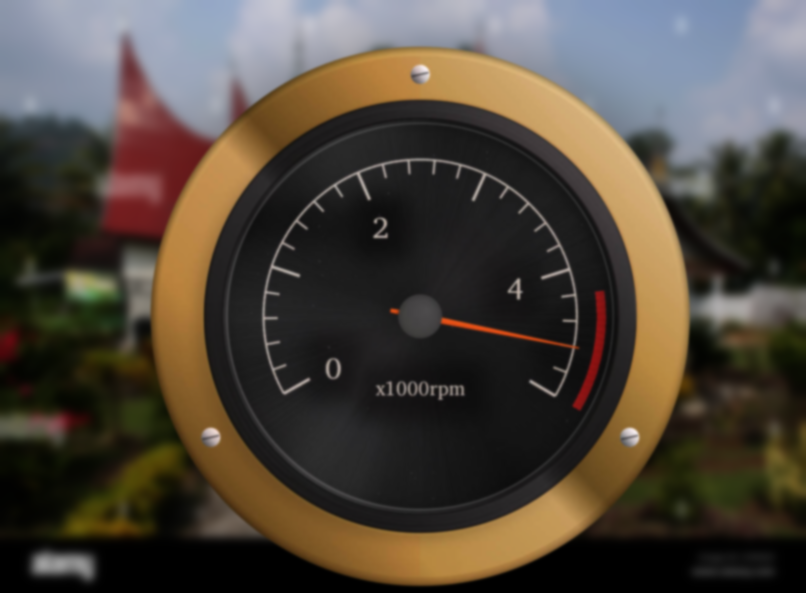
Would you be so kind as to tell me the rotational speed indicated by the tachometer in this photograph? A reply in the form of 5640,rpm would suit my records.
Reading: 4600,rpm
